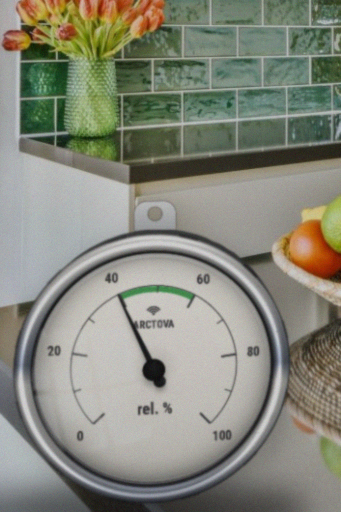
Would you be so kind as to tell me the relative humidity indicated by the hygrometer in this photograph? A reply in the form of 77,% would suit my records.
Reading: 40,%
